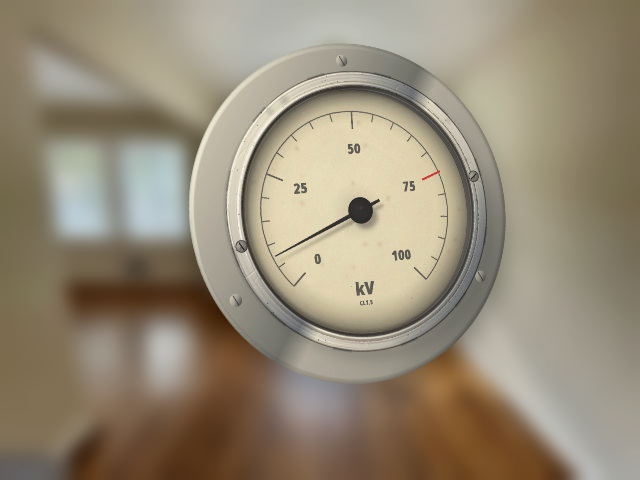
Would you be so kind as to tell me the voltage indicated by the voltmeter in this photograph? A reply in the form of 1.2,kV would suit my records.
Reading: 7.5,kV
